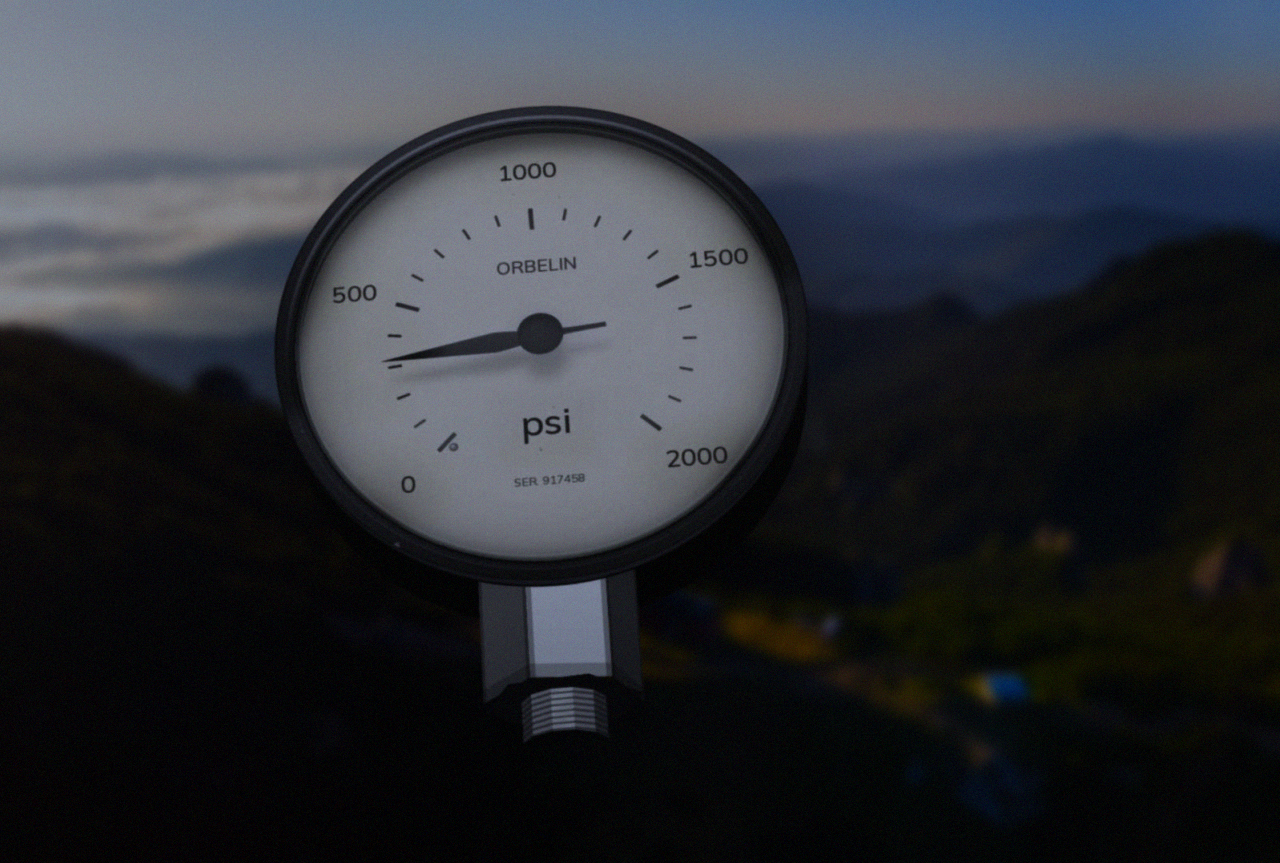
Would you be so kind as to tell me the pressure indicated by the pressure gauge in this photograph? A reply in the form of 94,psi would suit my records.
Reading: 300,psi
